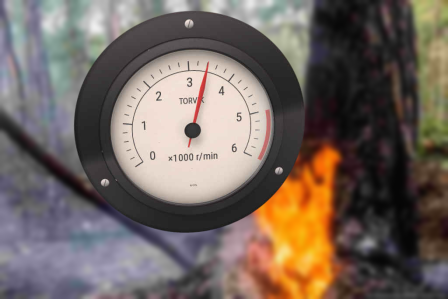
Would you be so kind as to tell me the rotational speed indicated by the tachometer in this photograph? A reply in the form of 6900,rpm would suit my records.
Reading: 3400,rpm
